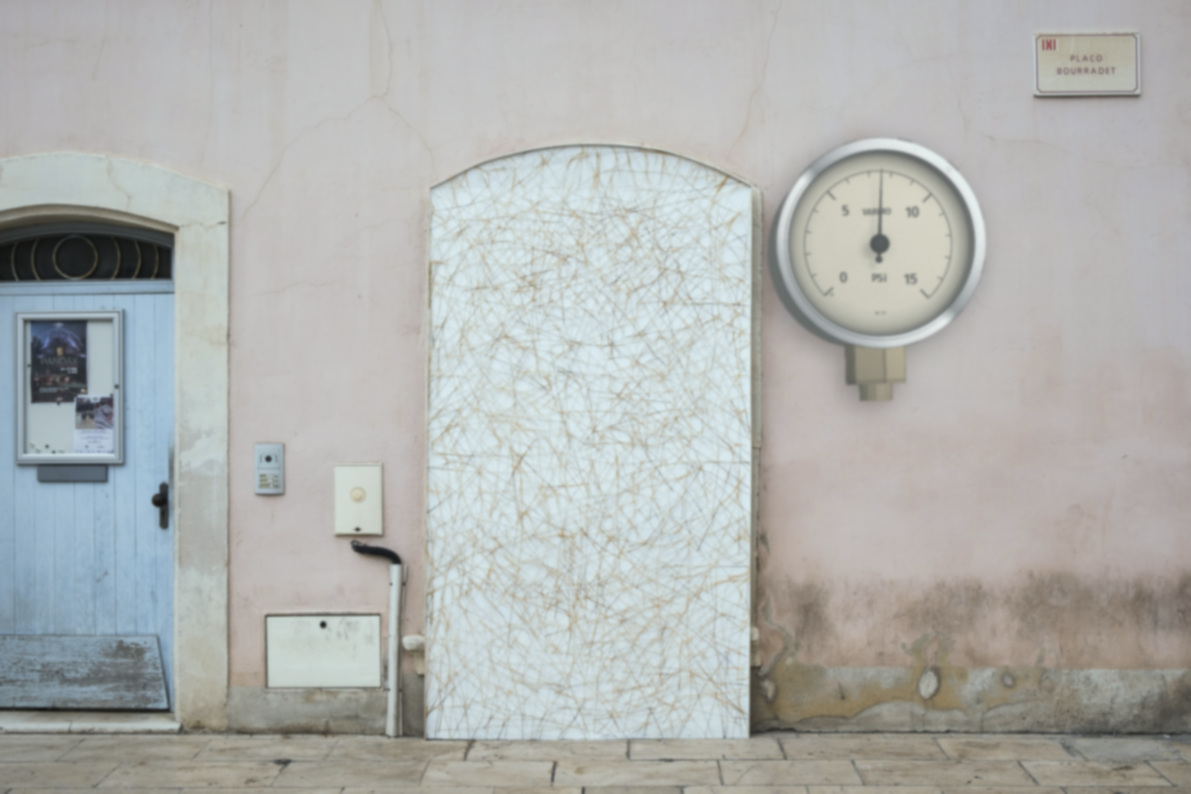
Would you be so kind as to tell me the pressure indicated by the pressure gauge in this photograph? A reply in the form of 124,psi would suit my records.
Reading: 7.5,psi
